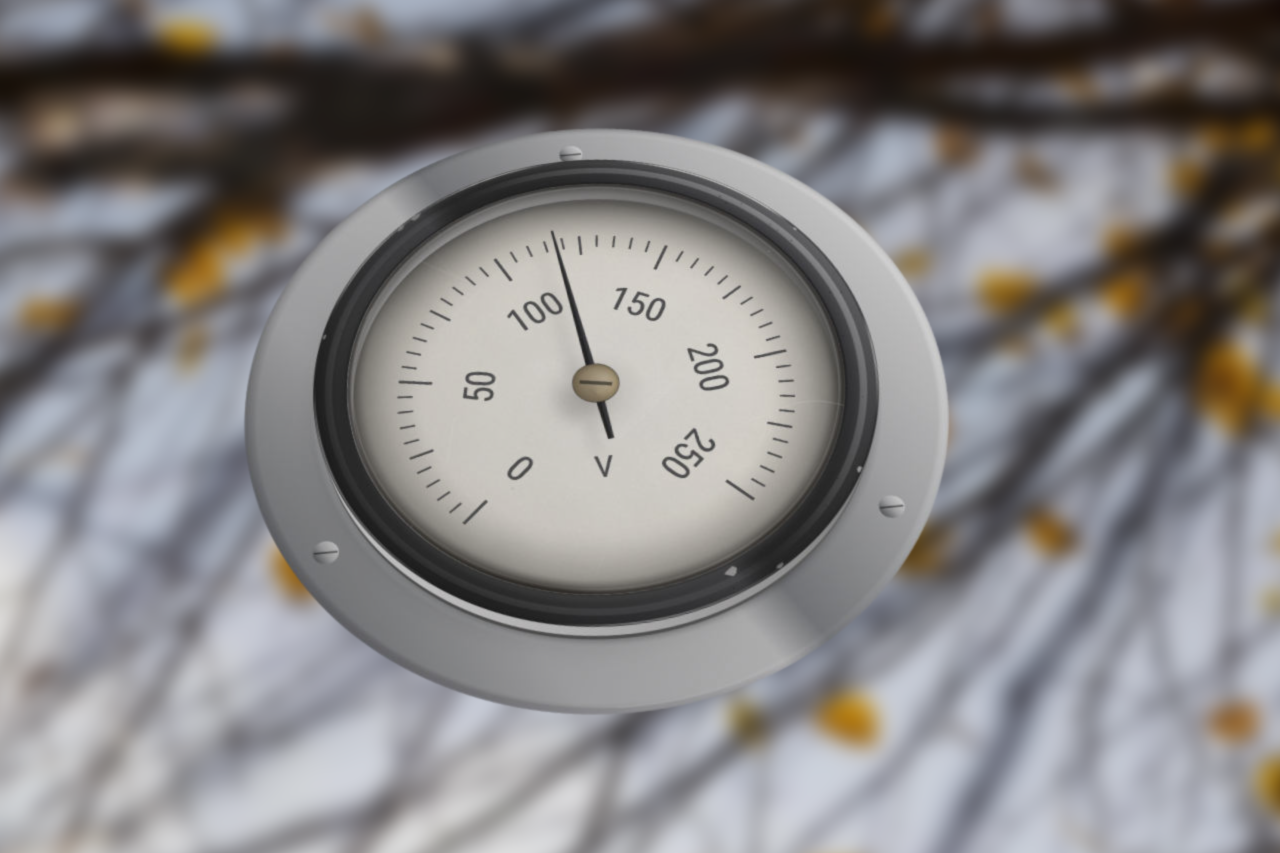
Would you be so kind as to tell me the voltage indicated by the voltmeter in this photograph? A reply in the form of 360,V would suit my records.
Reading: 117.5,V
